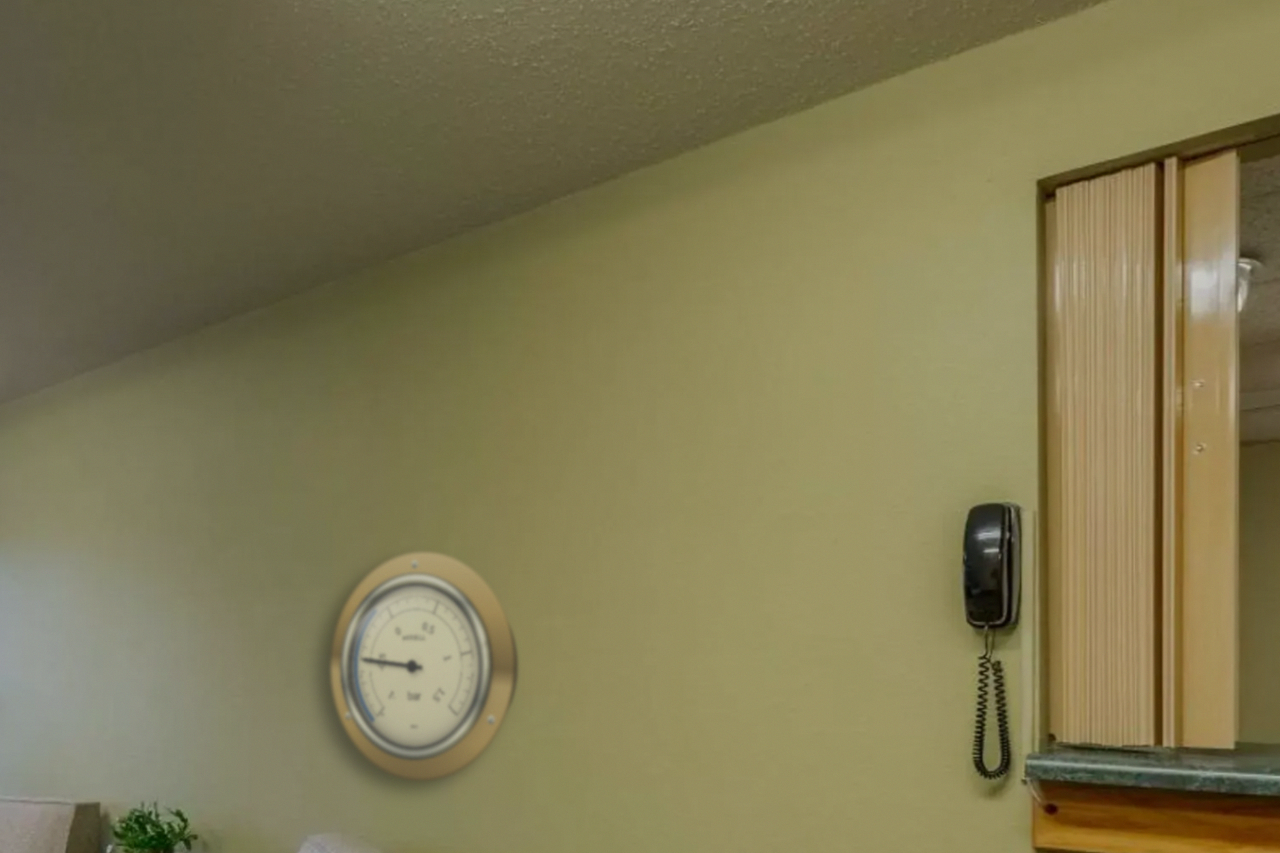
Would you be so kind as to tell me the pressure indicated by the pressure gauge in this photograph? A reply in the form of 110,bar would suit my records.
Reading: -0.5,bar
